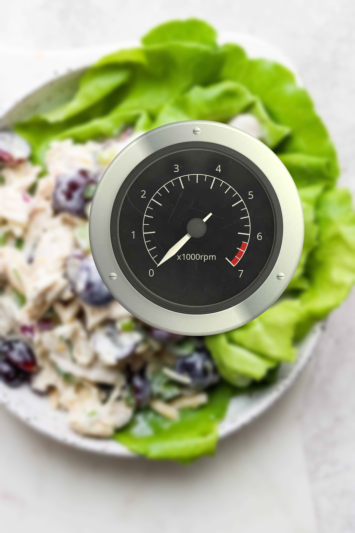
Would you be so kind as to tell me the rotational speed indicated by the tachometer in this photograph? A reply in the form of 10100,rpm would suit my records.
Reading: 0,rpm
